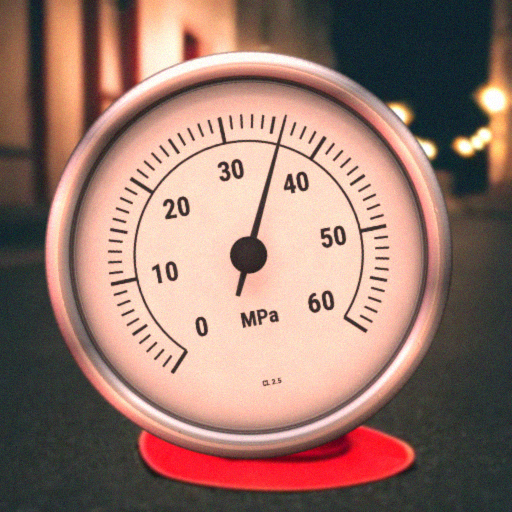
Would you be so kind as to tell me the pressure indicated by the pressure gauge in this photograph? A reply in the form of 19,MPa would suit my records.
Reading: 36,MPa
